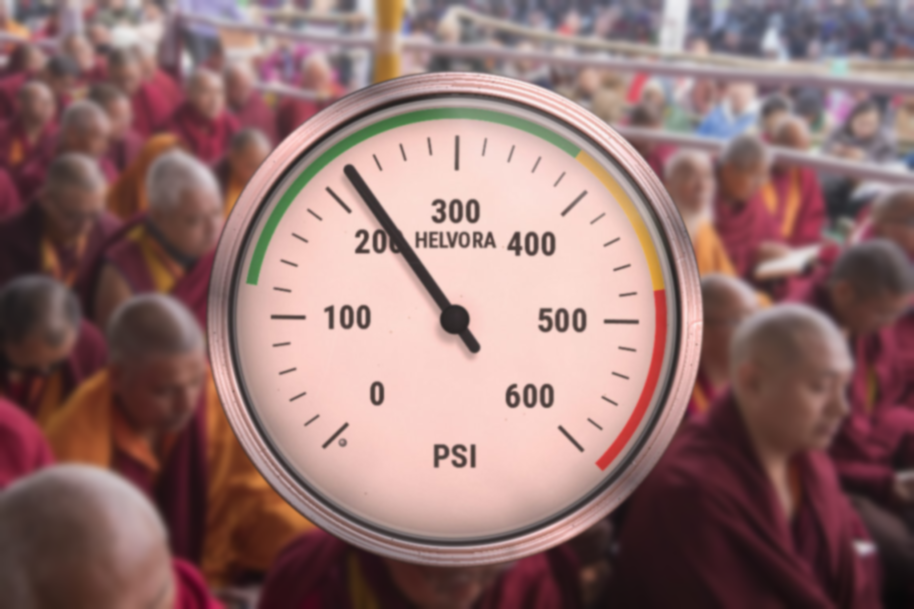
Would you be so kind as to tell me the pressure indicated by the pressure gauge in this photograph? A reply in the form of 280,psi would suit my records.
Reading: 220,psi
